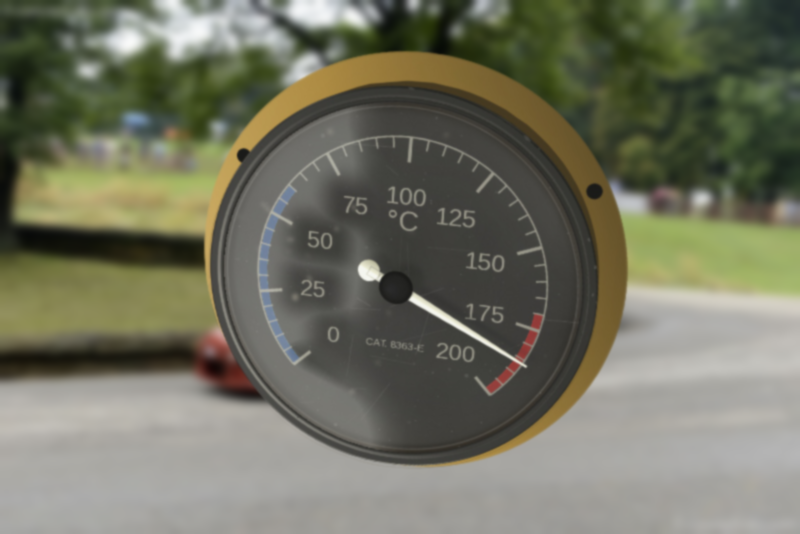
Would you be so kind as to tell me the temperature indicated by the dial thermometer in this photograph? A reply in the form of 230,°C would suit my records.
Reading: 185,°C
